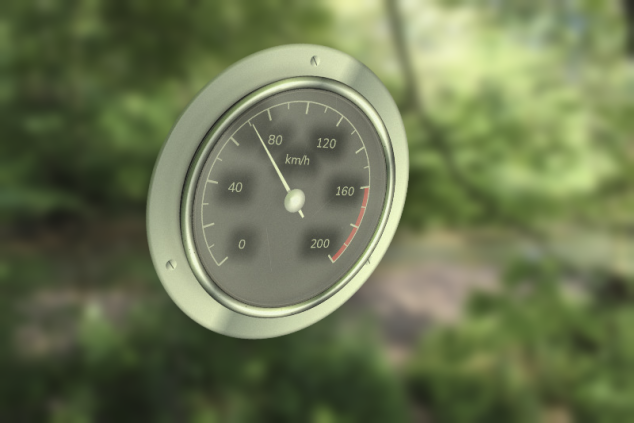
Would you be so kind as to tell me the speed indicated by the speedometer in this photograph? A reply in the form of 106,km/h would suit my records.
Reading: 70,km/h
